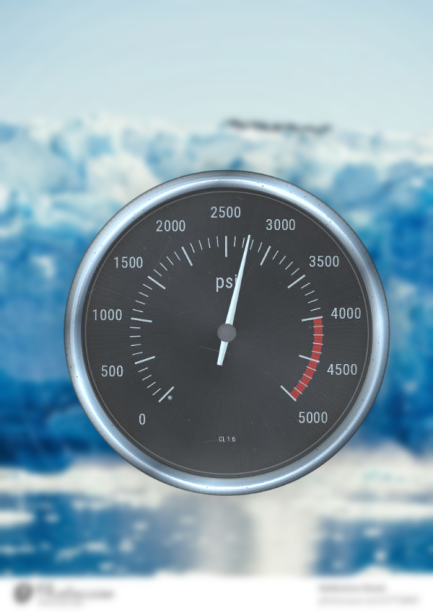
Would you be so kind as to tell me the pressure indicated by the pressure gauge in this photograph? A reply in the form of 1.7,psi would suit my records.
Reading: 2750,psi
